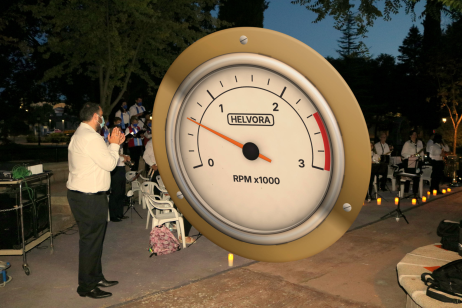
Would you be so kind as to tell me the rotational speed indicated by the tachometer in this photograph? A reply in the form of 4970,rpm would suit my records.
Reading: 600,rpm
